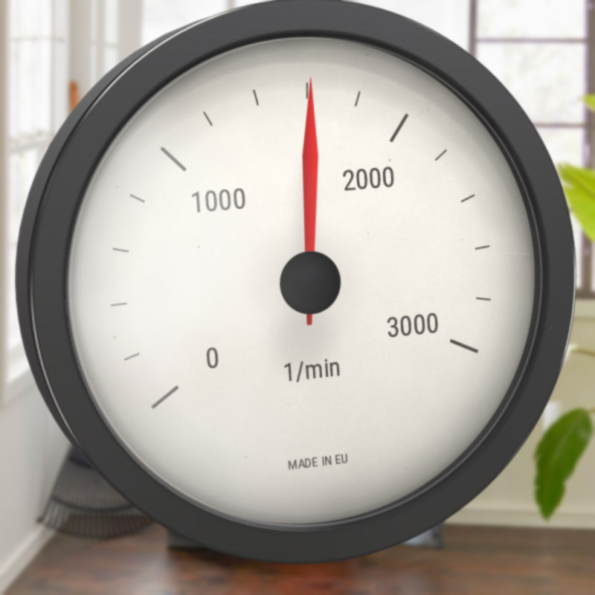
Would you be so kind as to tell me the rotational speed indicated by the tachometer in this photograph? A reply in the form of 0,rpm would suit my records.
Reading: 1600,rpm
